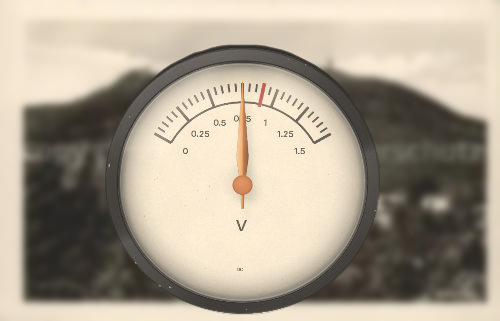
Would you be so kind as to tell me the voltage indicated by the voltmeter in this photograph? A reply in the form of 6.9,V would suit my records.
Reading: 0.75,V
